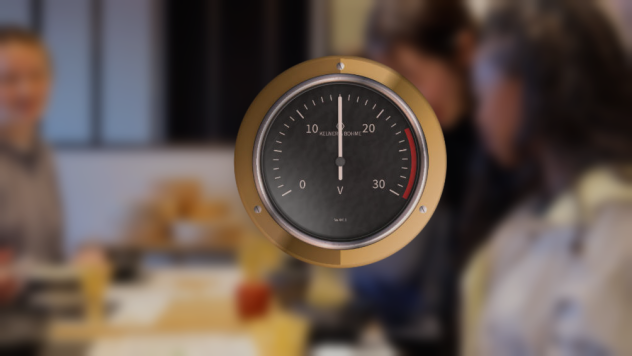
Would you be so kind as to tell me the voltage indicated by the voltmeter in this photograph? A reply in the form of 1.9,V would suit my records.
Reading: 15,V
